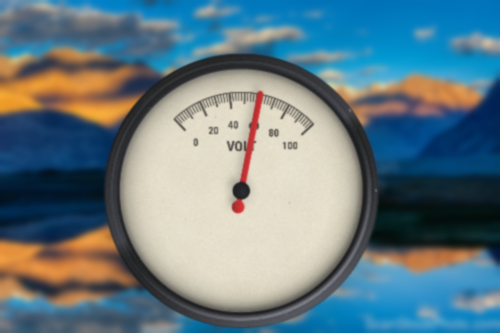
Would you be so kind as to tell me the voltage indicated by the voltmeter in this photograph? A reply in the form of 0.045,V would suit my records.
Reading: 60,V
